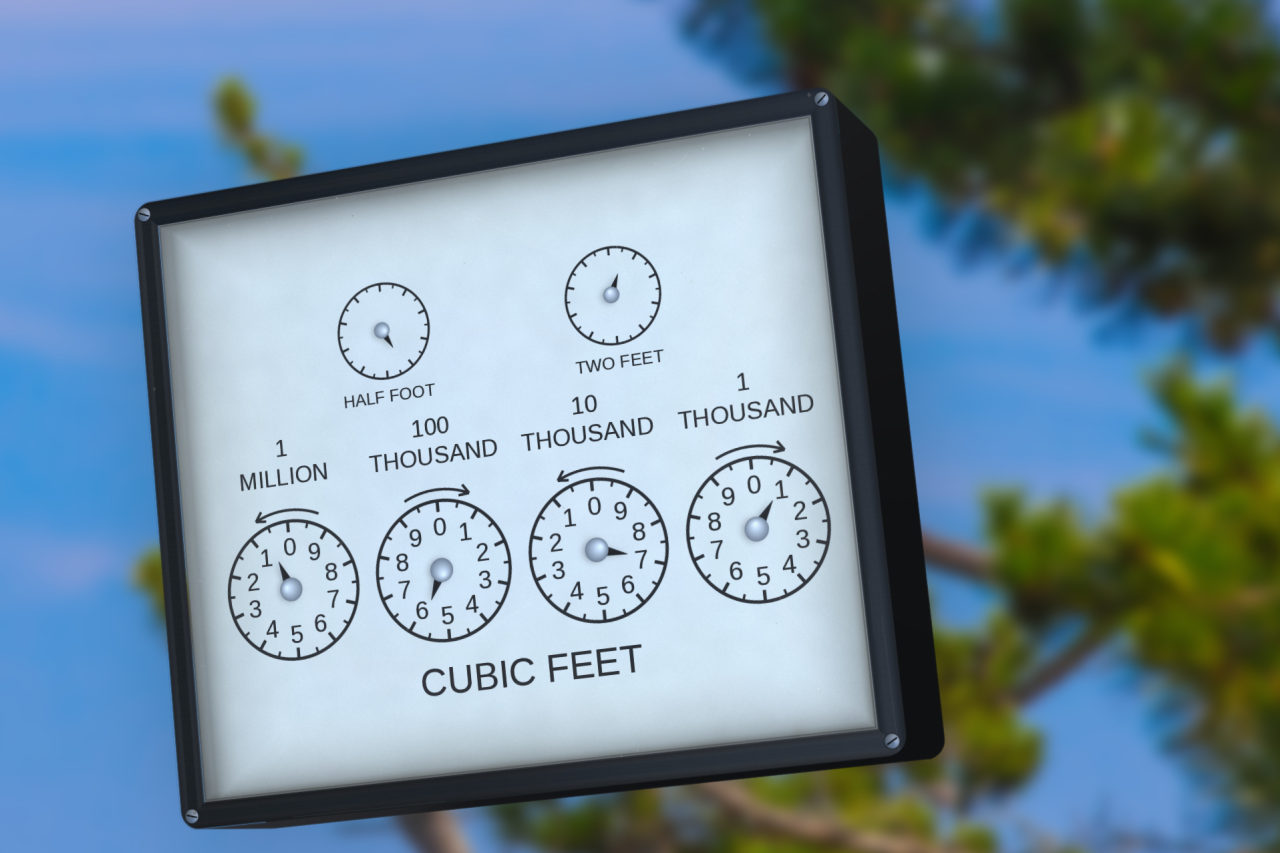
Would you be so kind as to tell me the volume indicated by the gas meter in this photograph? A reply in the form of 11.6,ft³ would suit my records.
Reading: 57100,ft³
